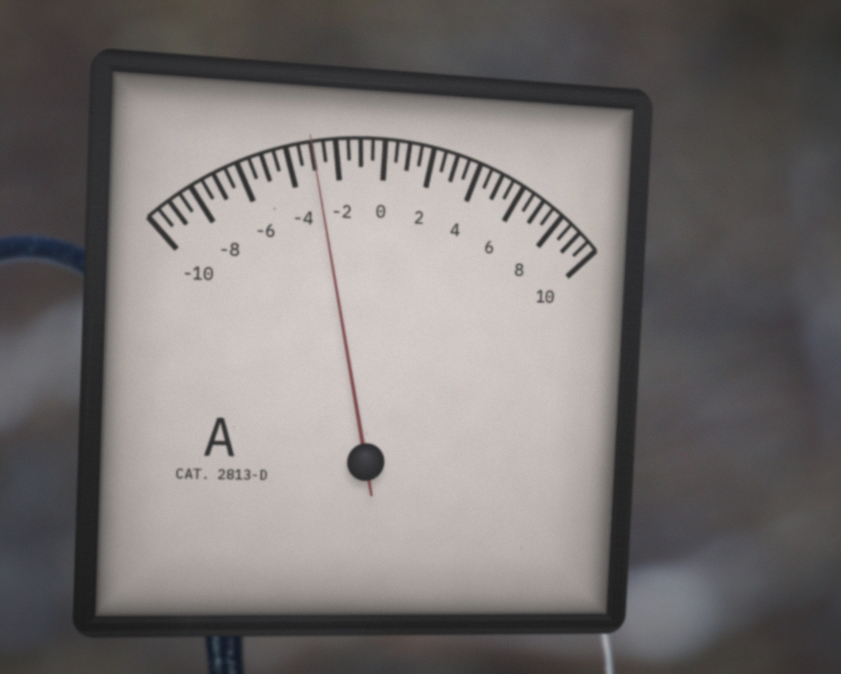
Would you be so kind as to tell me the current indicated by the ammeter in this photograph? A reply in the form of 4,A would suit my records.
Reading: -3,A
